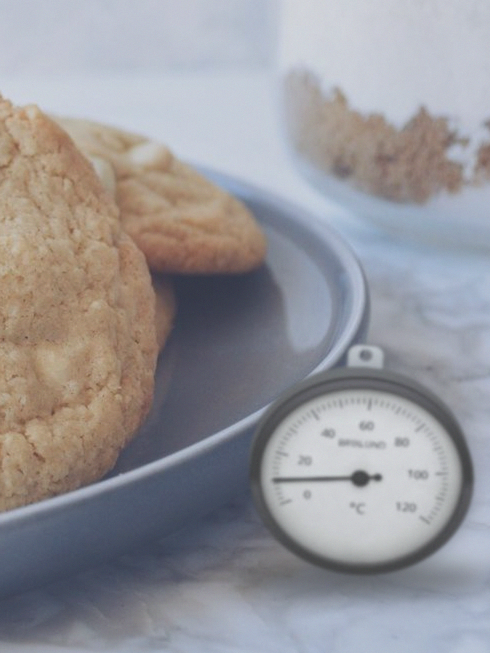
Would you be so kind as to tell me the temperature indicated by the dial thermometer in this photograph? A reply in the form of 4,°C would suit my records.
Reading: 10,°C
